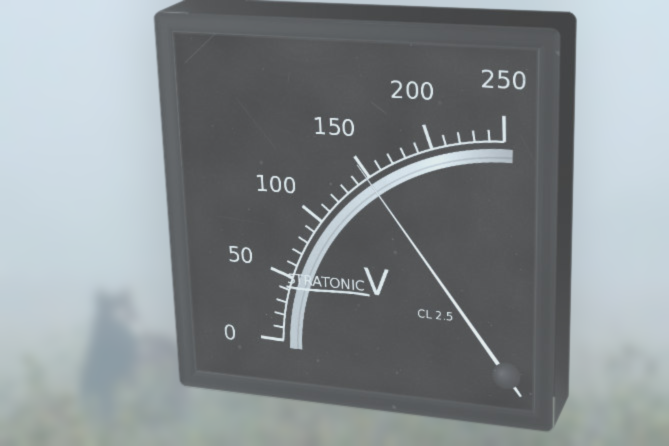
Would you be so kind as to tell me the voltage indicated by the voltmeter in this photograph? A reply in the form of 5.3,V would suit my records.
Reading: 150,V
